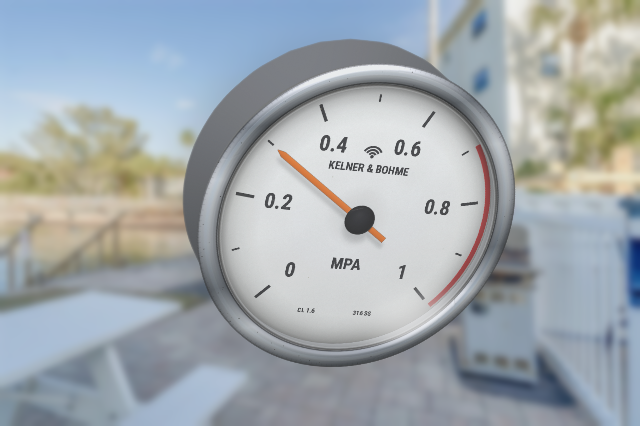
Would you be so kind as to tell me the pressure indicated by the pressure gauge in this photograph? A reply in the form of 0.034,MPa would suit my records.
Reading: 0.3,MPa
